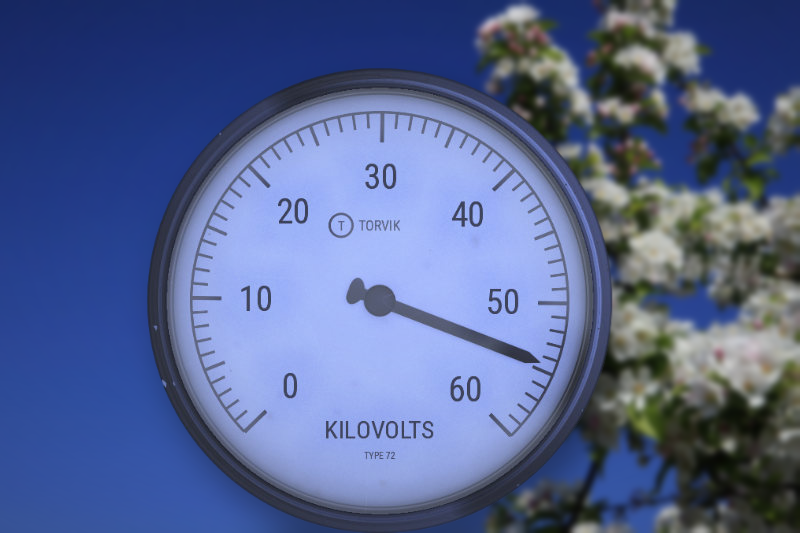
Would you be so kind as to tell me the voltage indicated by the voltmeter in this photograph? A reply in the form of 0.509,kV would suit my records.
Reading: 54.5,kV
